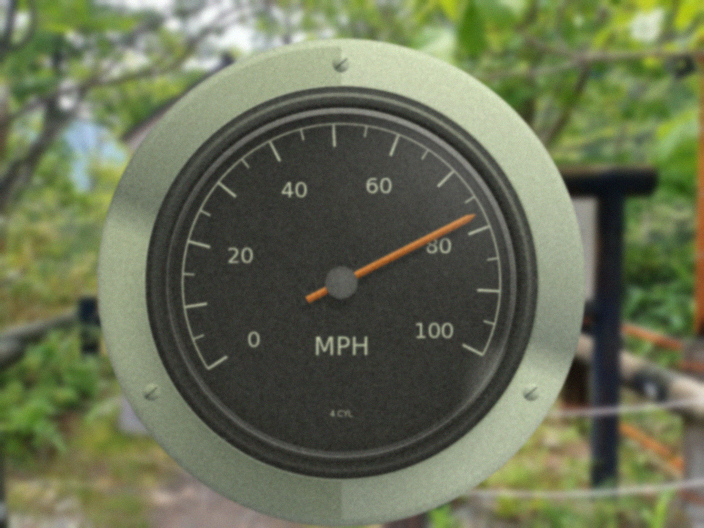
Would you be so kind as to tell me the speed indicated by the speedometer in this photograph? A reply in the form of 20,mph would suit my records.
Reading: 77.5,mph
